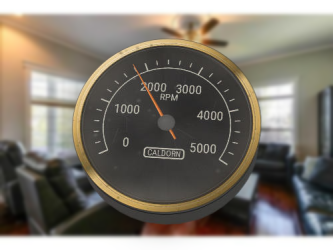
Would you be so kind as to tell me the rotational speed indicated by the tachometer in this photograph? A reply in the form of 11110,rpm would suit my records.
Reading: 1800,rpm
